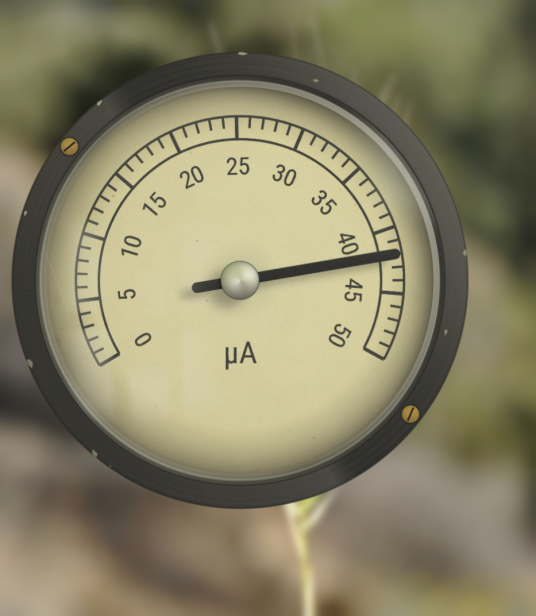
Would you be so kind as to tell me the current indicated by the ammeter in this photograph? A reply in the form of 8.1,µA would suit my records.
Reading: 42,µA
